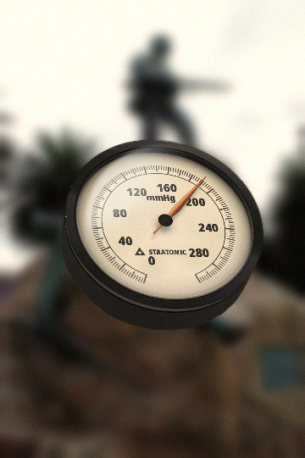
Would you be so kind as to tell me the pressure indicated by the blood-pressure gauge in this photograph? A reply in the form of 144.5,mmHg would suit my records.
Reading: 190,mmHg
